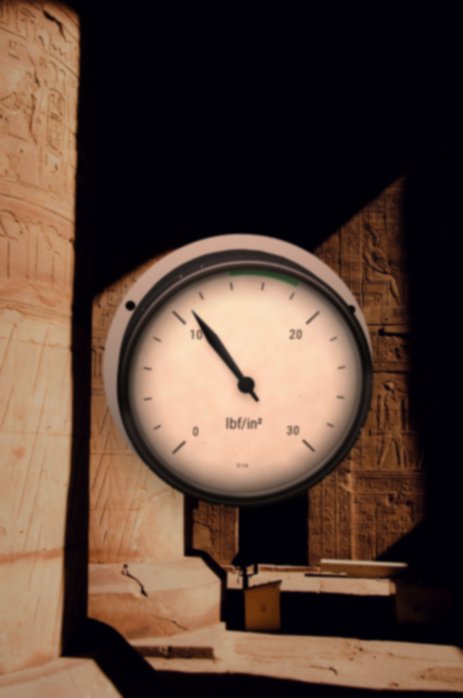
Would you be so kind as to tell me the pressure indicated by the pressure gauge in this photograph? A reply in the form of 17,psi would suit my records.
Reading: 11,psi
